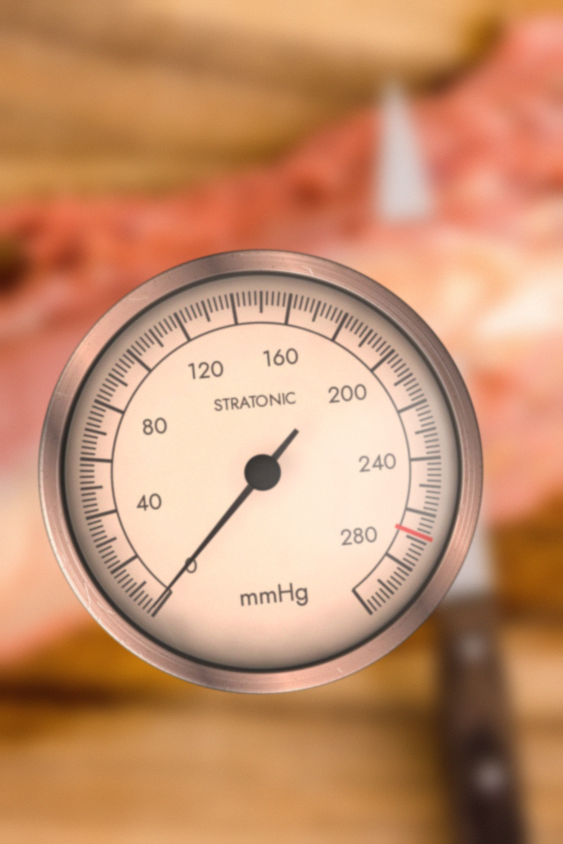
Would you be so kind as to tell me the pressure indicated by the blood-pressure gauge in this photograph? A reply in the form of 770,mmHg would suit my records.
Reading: 2,mmHg
